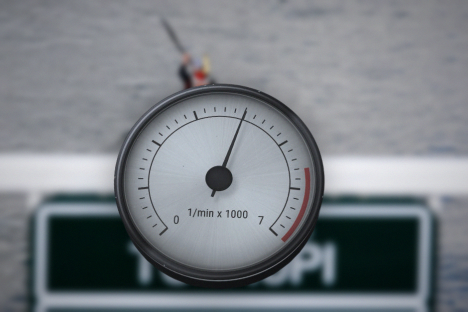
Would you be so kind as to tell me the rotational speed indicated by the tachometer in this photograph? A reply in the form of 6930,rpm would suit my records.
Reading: 4000,rpm
